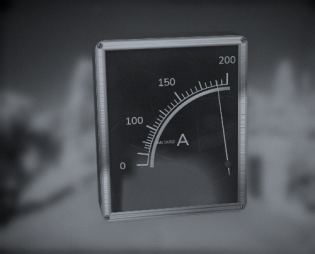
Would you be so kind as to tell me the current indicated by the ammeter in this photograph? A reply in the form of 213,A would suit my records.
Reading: 190,A
